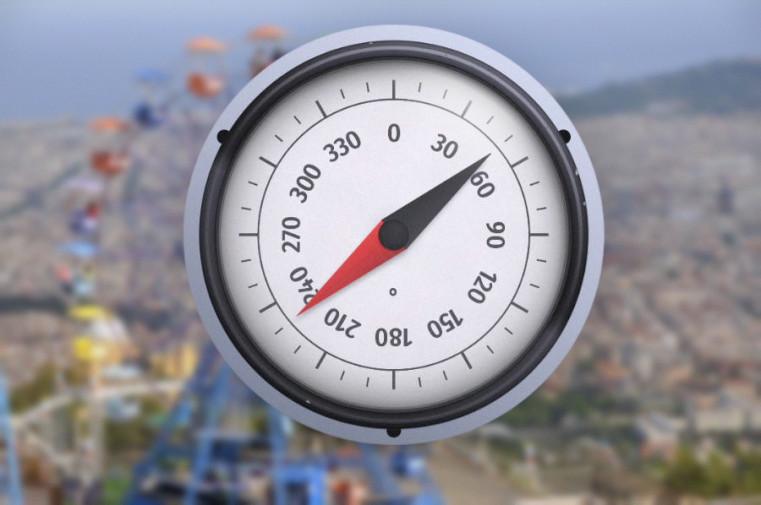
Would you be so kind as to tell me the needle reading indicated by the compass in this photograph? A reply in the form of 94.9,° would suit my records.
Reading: 230,°
